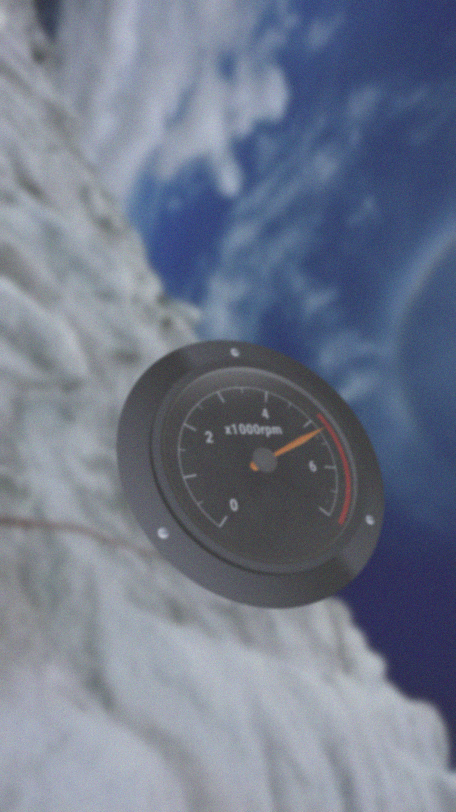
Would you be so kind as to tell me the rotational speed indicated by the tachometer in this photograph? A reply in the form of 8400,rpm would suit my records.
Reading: 5250,rpm
